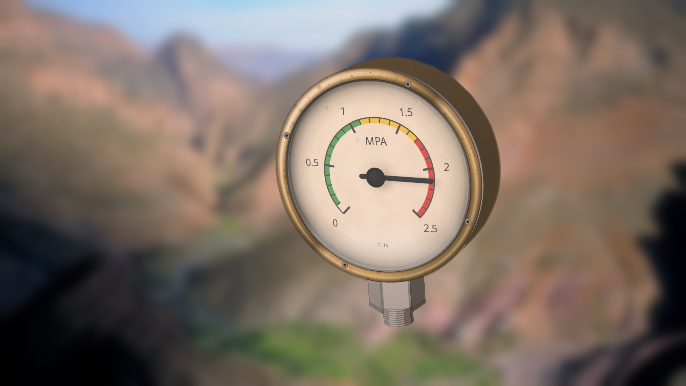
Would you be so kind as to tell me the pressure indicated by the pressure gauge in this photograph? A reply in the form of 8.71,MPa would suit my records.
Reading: 2.1,MPa
